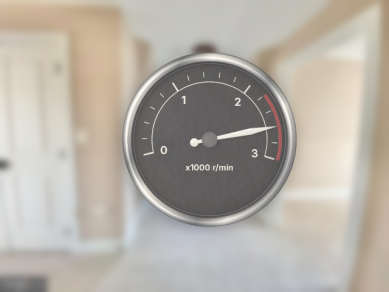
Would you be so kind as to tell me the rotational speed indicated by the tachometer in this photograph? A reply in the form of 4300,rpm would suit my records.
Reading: 2600,rpm
